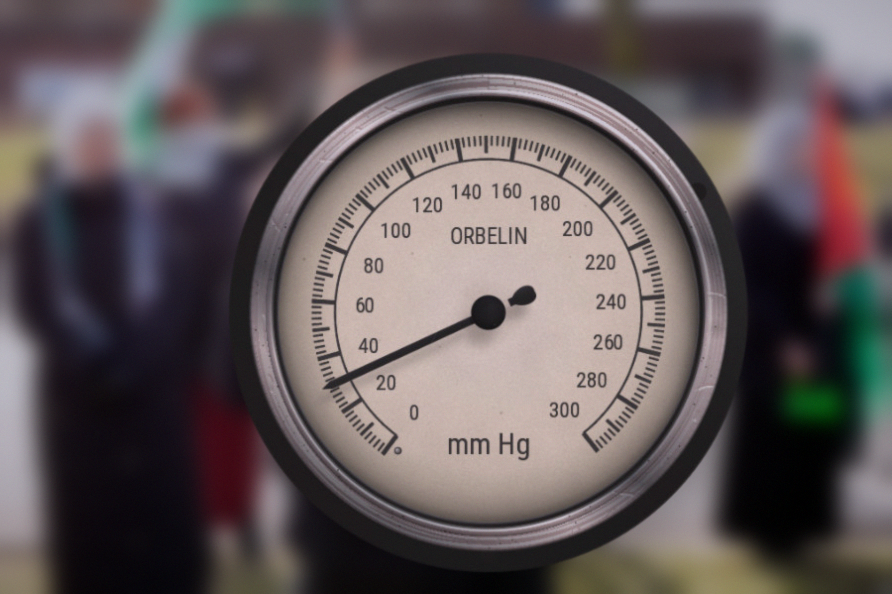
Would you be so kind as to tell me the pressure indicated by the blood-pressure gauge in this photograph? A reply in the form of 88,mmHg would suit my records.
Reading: 30,mmHg
